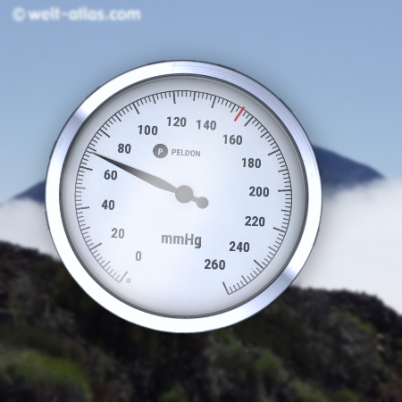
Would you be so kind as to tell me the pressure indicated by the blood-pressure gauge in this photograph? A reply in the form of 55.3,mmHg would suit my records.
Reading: 68,mmHg
